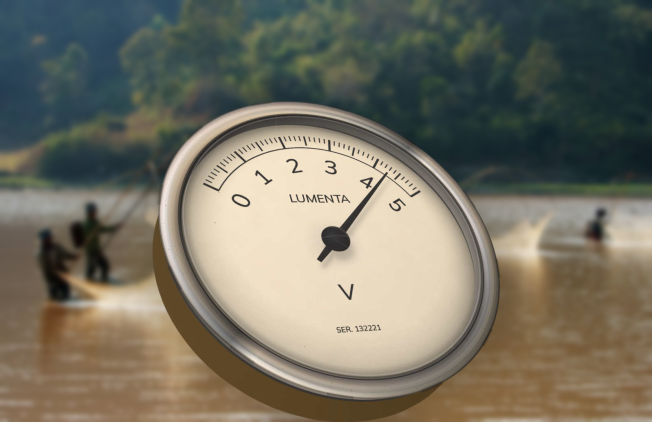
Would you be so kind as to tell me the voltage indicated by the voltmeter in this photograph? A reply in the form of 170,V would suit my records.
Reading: 4.3,V
